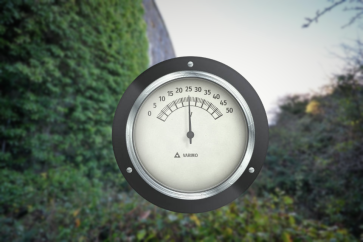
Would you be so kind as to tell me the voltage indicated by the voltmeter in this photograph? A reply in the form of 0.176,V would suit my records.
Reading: 25,V
